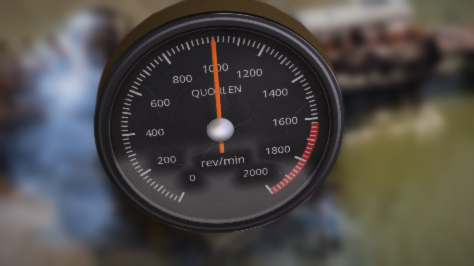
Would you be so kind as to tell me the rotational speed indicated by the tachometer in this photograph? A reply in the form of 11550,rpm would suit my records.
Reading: 1000,rpm
